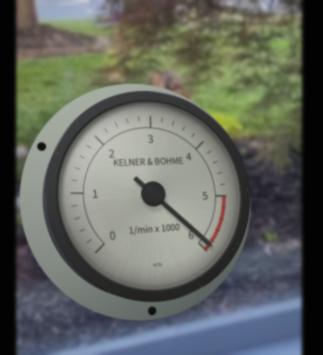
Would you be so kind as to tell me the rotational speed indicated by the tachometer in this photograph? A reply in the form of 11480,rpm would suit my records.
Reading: 5900,rpm
